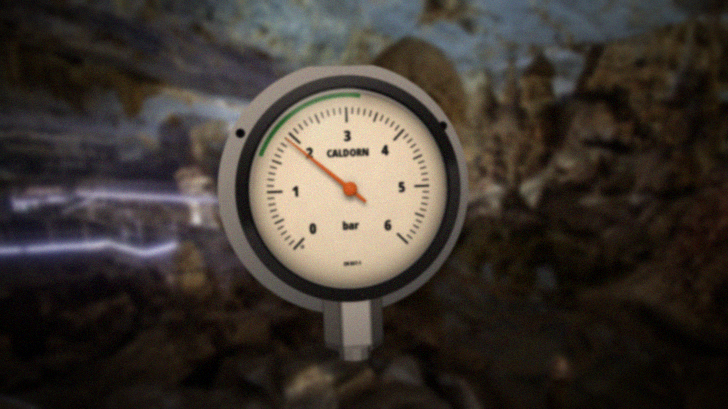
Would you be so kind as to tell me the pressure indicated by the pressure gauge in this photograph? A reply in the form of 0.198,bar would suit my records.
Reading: 1.9,bar
